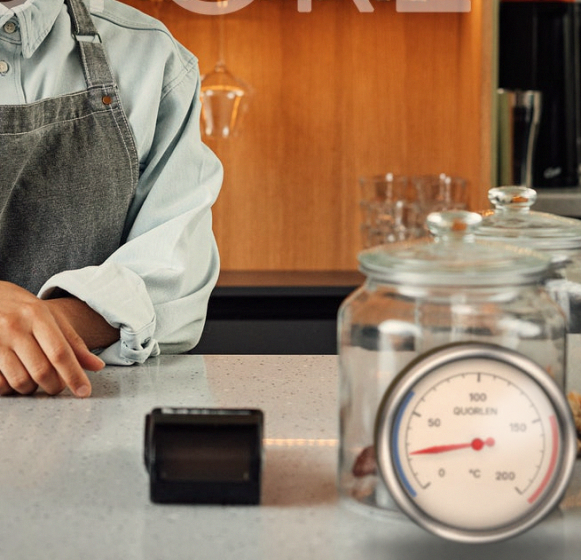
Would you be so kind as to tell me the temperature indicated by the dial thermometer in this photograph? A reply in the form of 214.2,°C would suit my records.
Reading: 25,°C
